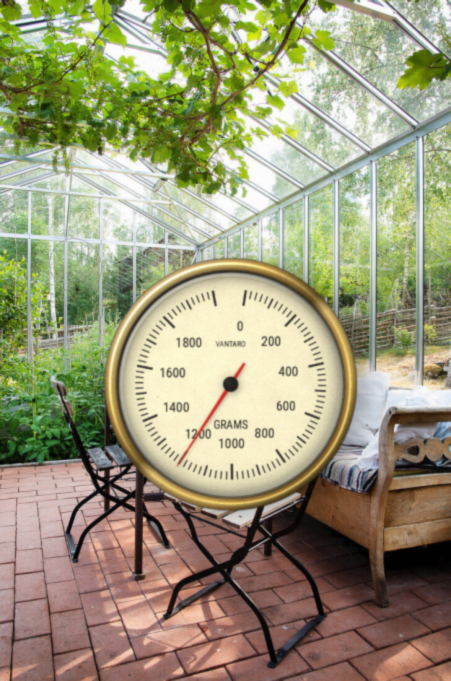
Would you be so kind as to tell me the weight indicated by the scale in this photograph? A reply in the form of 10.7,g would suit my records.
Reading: 1200,g
